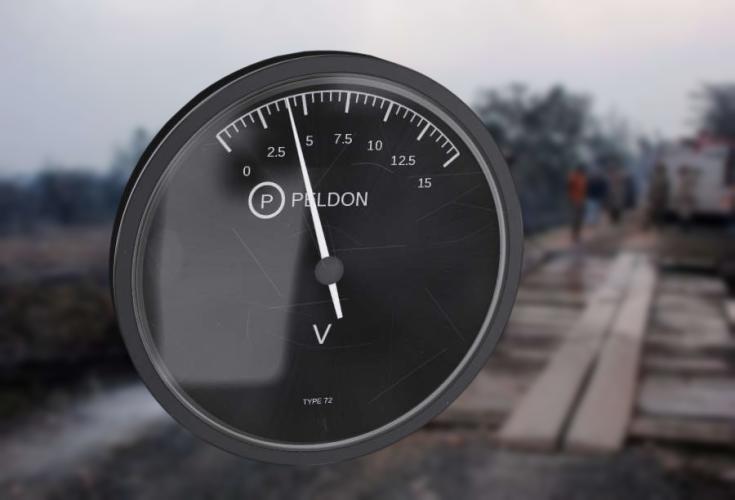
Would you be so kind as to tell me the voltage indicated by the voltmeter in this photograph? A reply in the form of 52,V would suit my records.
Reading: 4,V
